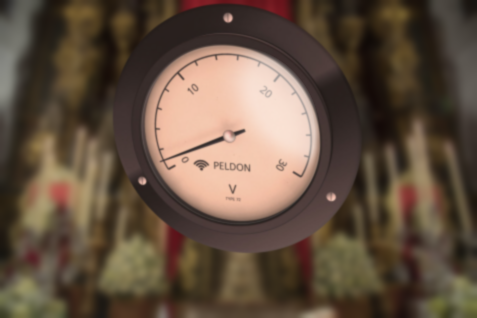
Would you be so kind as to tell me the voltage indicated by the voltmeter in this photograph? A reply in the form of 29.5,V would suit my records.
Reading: 1,V
